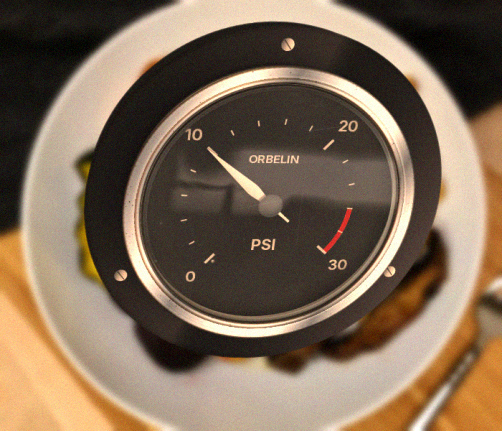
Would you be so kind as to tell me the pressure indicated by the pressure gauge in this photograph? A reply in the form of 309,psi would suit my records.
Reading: 10,psi
